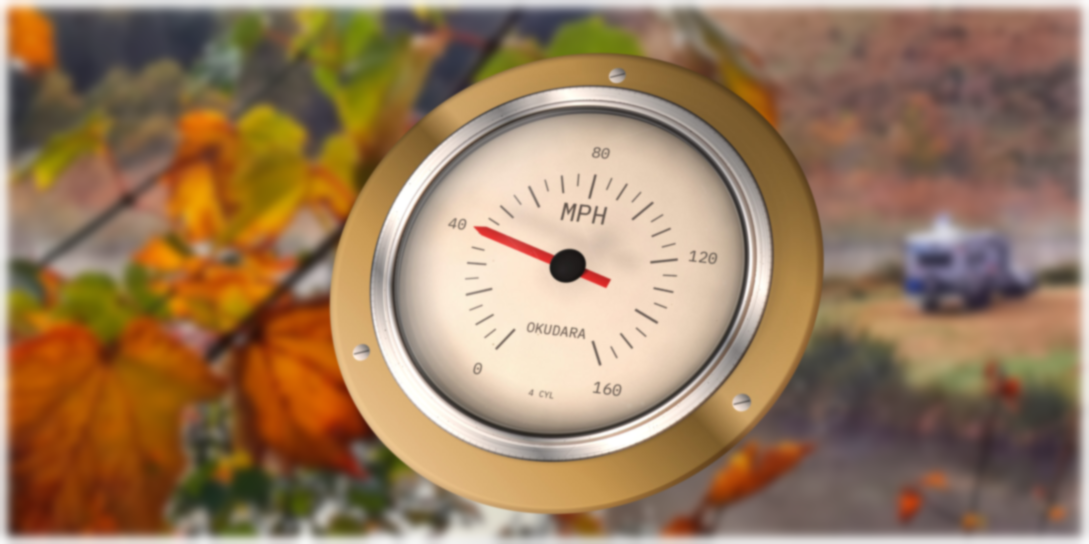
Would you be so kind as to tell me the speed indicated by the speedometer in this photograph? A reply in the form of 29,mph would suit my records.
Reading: 40,mph
